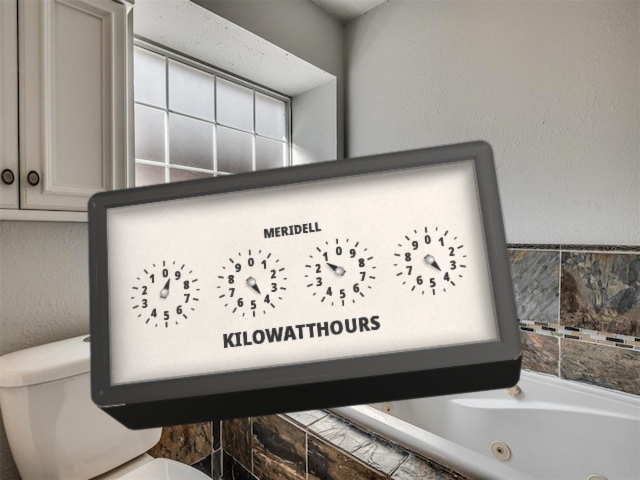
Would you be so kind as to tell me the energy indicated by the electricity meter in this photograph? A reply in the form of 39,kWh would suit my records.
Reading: 9414,kWh
